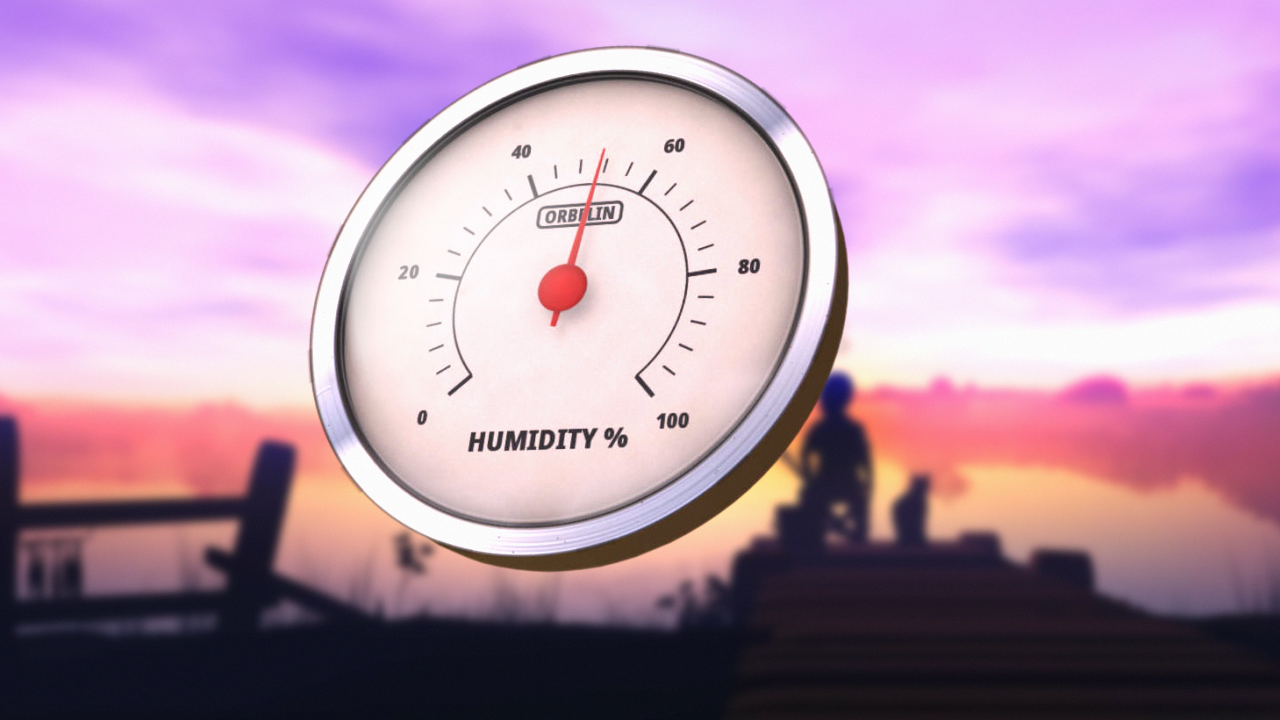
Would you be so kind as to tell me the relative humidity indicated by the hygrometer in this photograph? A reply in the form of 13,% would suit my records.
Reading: 52,%
